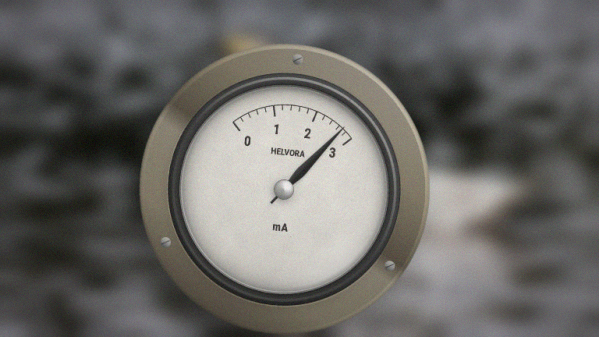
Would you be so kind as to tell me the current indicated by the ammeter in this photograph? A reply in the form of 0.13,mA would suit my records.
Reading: 2.7,mA
